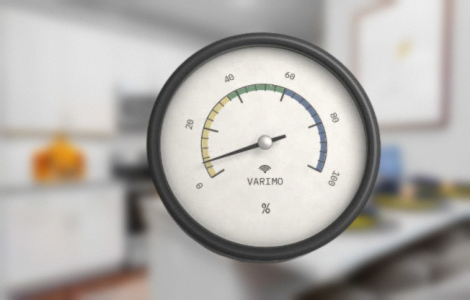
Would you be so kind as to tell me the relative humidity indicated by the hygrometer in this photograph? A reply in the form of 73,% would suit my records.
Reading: 6,%
